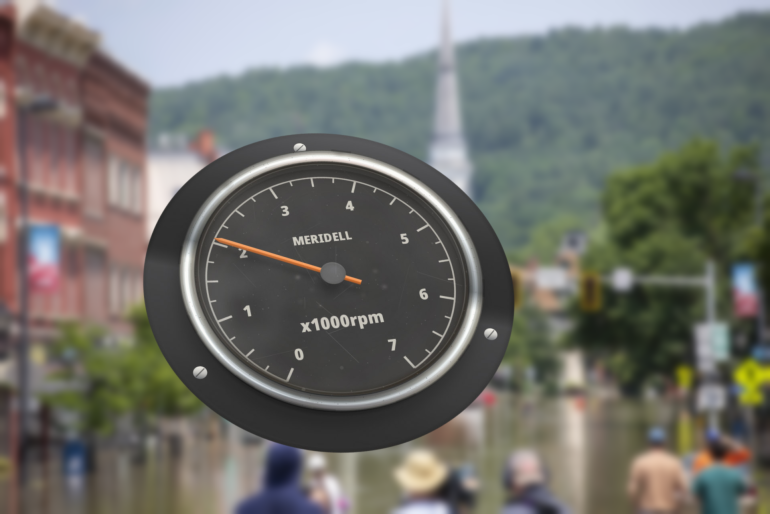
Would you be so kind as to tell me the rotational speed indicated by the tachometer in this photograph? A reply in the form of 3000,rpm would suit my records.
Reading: 2000,rpm
